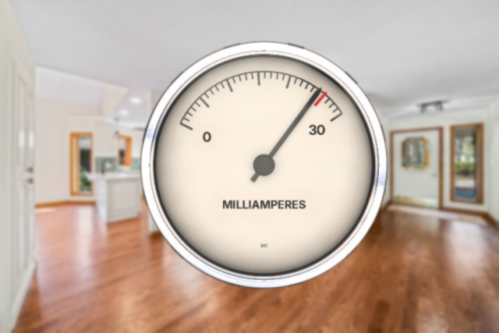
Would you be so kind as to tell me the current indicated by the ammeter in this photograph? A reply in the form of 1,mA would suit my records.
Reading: 25,mA
